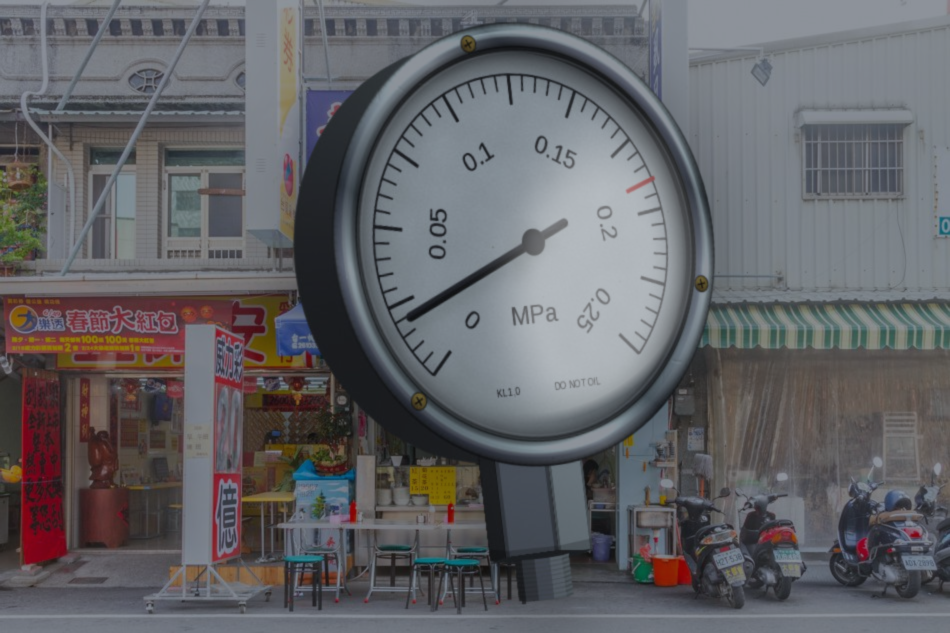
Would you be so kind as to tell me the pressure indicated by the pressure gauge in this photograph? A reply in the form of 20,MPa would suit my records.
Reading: 0.02,MPa
